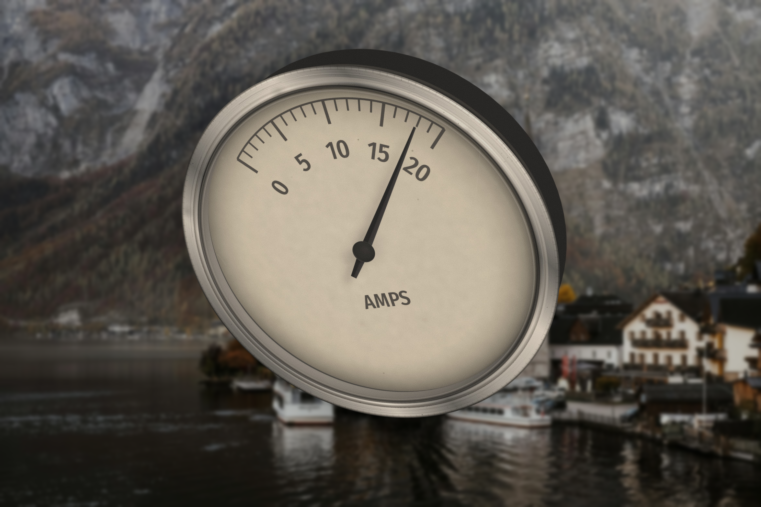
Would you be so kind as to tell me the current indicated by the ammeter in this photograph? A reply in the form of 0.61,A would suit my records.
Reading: 18,A
